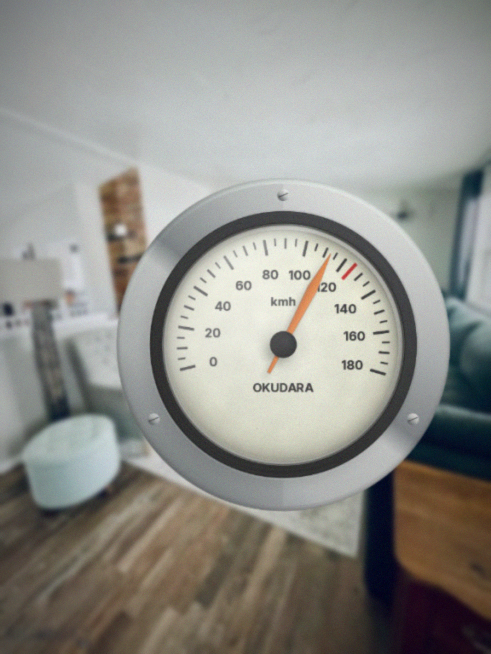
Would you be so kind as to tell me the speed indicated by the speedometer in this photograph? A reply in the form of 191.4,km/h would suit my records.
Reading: 112.5,km/h
